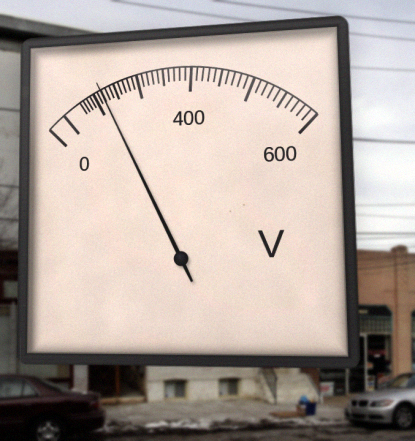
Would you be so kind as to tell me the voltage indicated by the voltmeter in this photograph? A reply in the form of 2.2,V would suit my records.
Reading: 220,V
